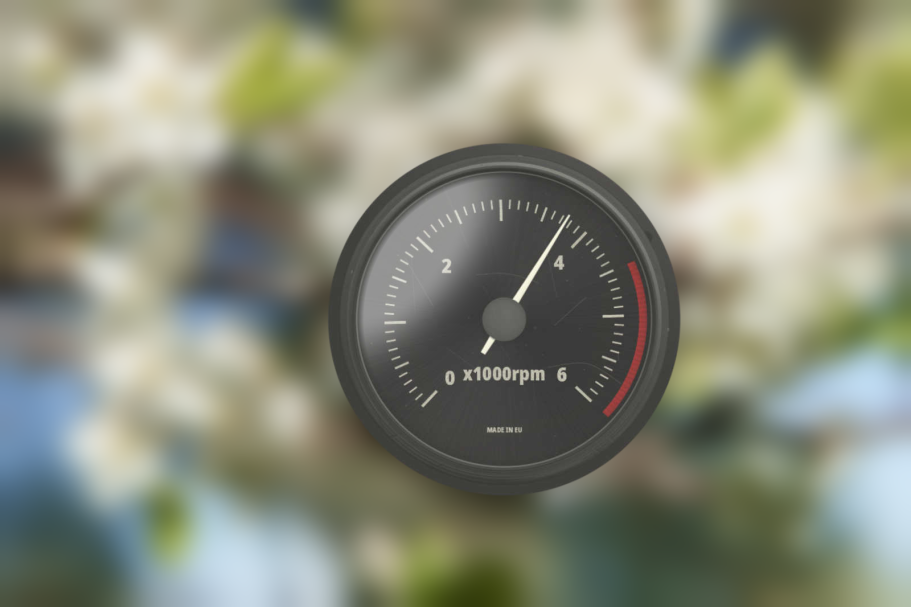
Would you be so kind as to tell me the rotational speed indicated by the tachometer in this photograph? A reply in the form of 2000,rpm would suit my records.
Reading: 3750,rpm
